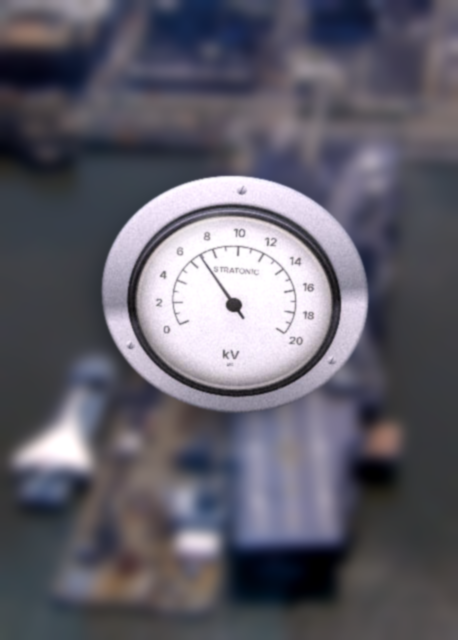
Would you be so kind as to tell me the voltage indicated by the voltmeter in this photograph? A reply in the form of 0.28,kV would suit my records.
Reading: 7,kV
